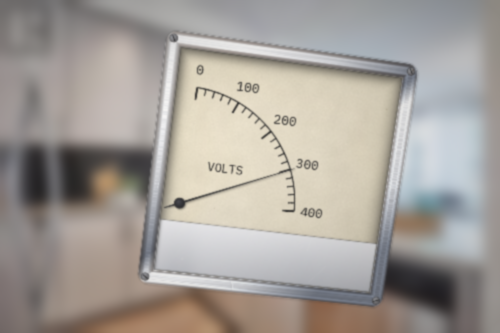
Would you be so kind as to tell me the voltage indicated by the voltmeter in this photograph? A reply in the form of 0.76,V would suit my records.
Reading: 300,V
